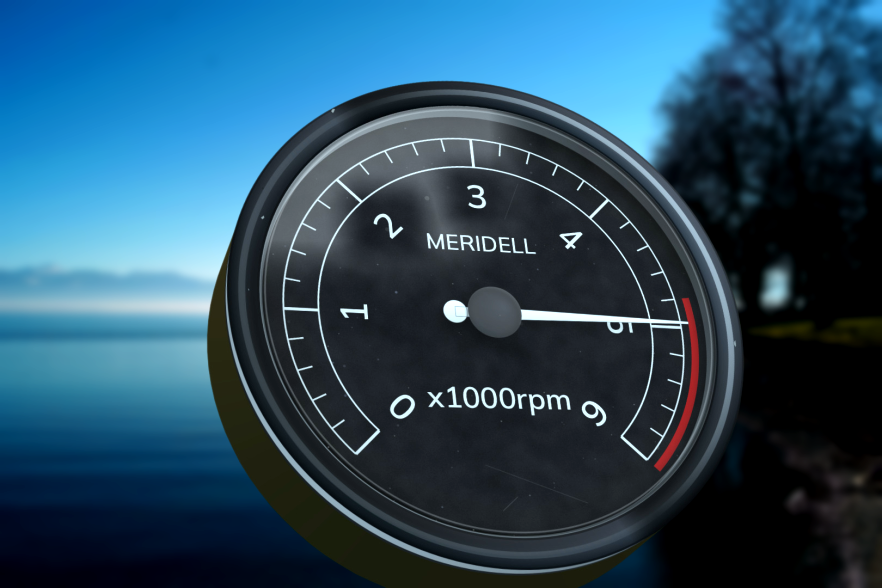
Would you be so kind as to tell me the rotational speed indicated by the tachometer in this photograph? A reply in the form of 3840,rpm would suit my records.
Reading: 5000,rpm
